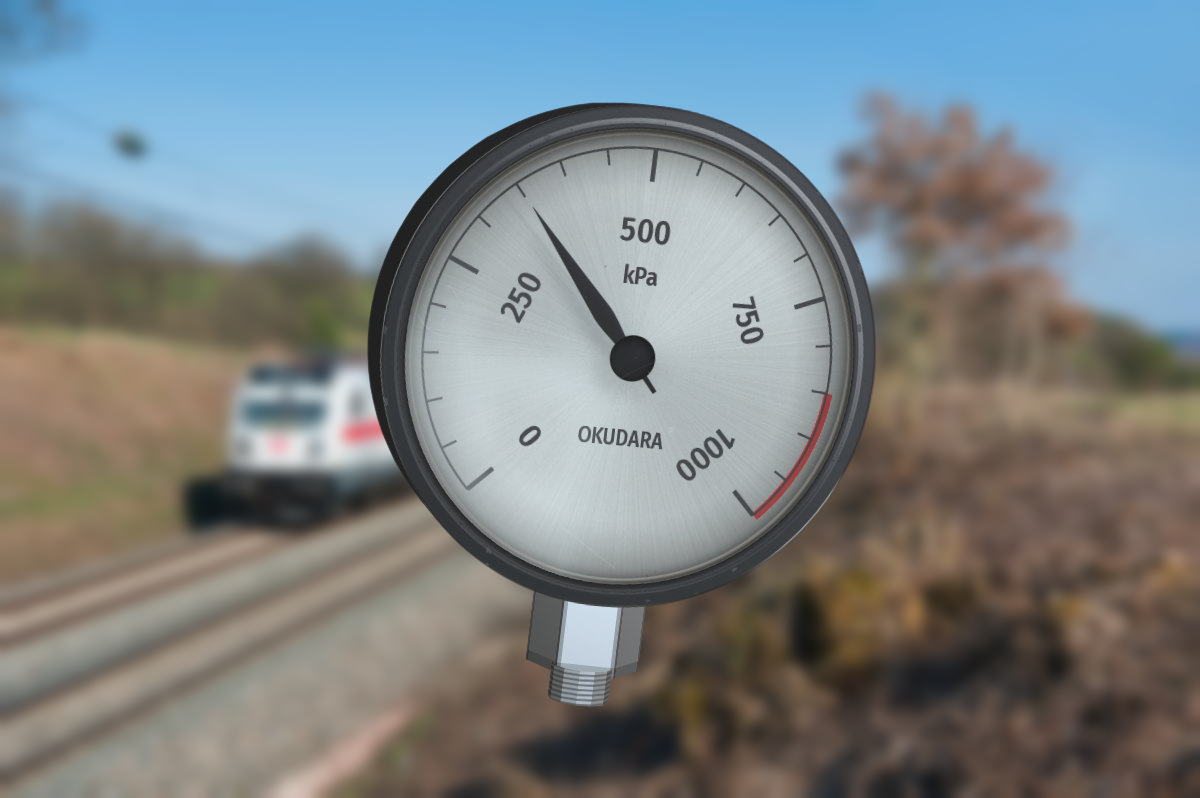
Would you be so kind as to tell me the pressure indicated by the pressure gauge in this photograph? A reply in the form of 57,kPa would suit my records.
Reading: 350,kPa
